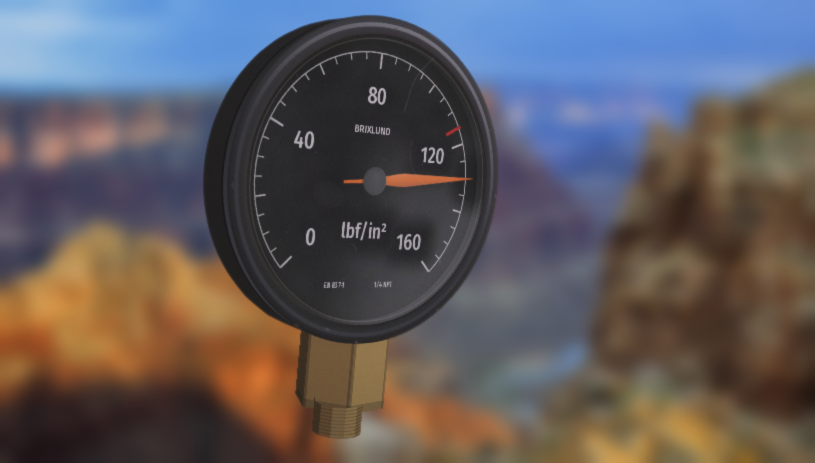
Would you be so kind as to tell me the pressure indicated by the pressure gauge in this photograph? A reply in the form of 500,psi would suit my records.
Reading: 130,psi
